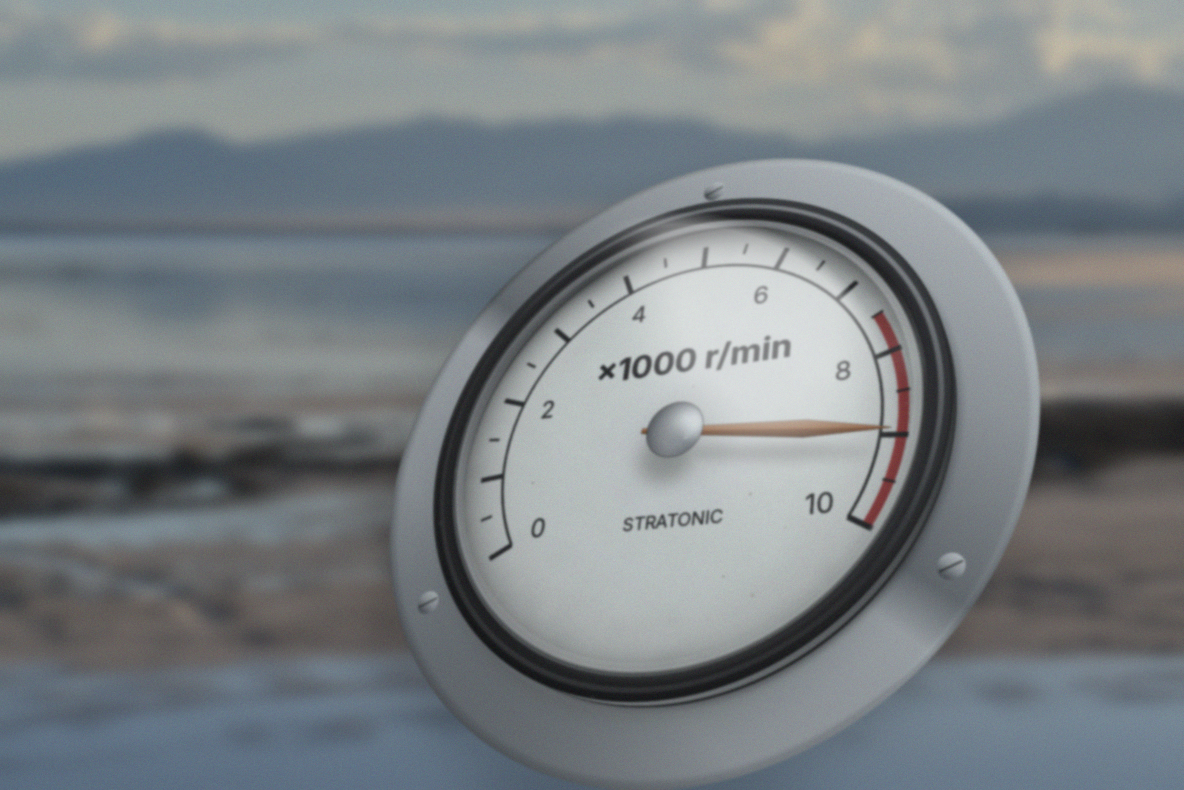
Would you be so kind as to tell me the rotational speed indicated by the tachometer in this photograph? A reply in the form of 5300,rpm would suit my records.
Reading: 9000,rpm
